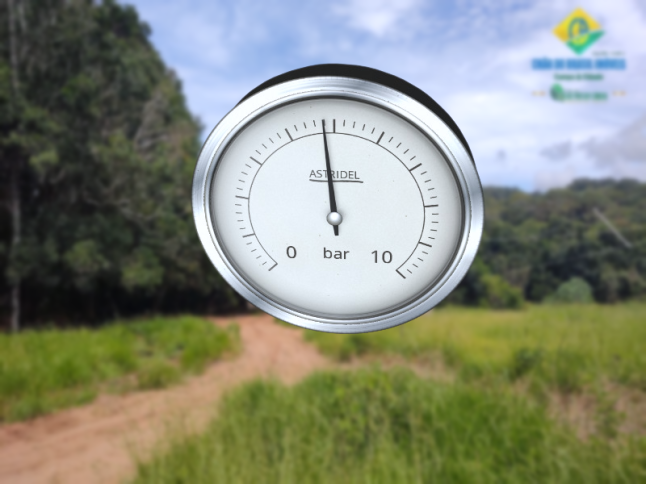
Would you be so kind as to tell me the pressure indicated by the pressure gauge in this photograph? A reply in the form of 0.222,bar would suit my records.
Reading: 4.8,bar
